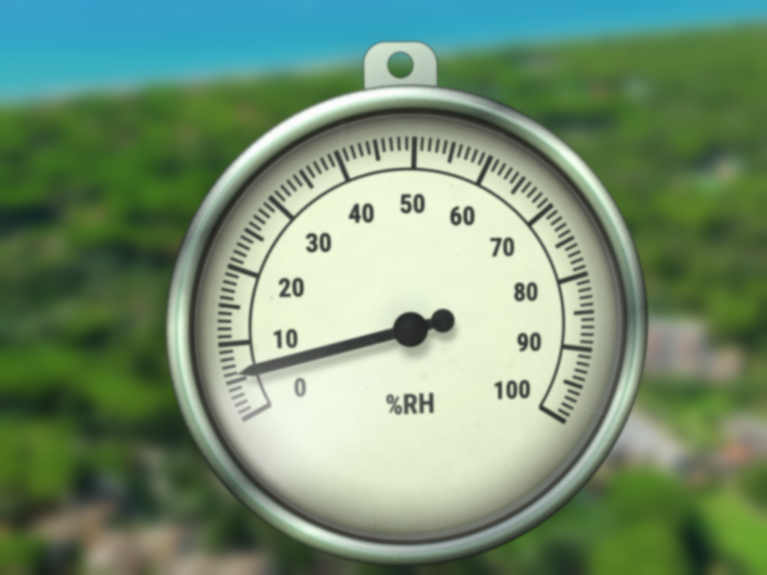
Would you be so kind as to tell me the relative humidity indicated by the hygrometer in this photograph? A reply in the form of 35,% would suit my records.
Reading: 6,%
